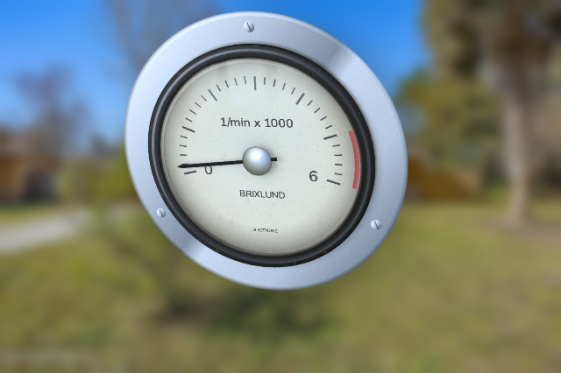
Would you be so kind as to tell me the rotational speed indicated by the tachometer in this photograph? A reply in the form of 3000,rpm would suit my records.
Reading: 200,rpm
